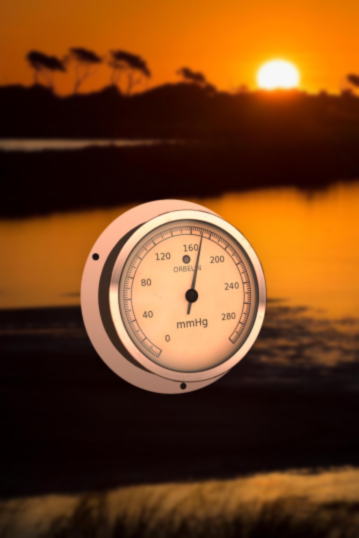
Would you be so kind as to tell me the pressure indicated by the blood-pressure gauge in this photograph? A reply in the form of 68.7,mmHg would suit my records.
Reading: 170,mmHg
